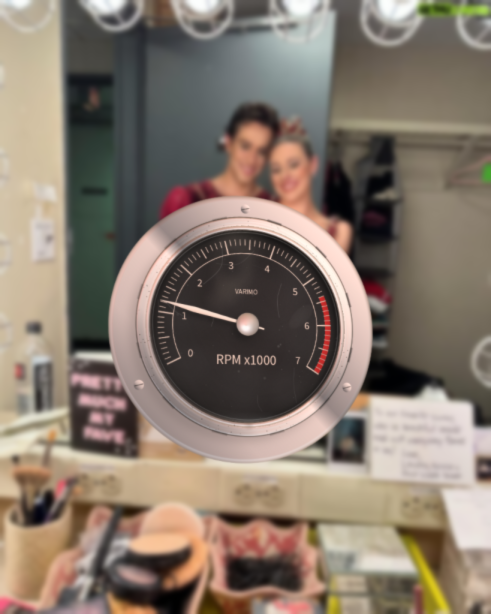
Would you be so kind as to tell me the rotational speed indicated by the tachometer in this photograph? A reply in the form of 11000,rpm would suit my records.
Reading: 1200,rpm
